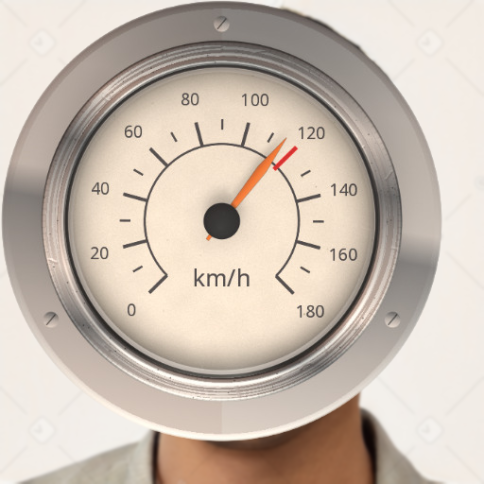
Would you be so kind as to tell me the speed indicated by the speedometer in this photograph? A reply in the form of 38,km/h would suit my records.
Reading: 115,km/h
